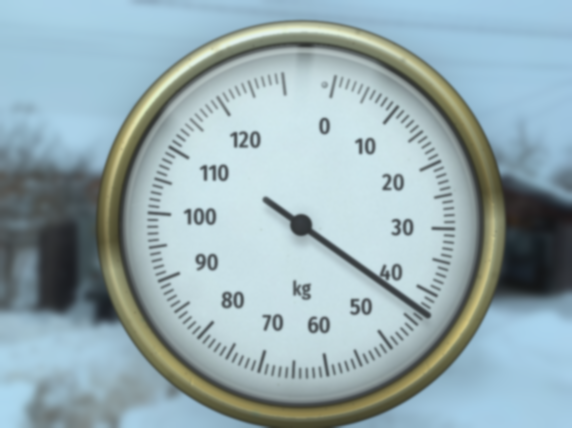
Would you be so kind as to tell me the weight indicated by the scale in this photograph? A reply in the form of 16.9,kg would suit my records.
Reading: 43,kg
